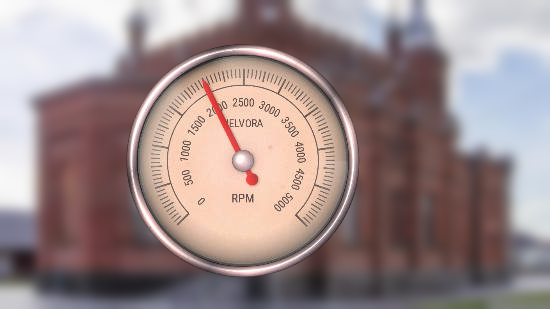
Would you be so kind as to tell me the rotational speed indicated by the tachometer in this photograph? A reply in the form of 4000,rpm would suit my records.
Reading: 2000,rpm
